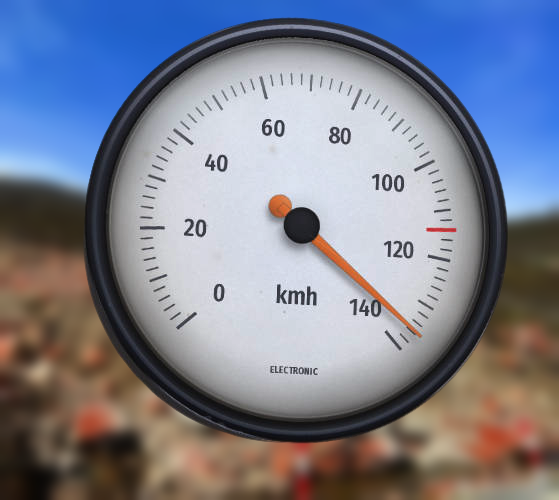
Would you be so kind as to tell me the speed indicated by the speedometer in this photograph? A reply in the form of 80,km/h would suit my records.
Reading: 136,km/h
